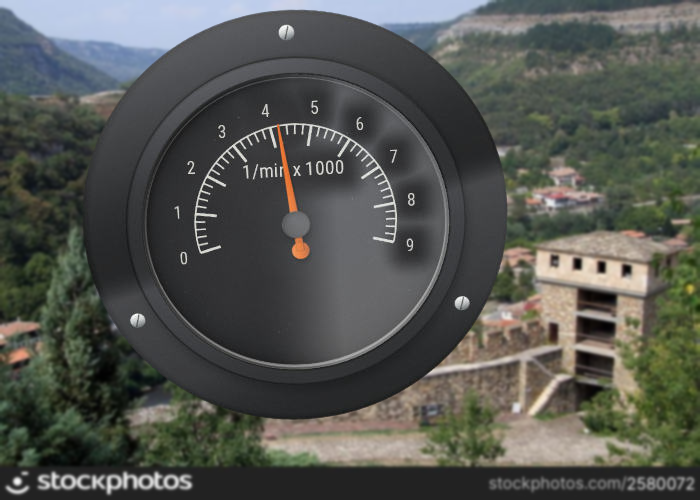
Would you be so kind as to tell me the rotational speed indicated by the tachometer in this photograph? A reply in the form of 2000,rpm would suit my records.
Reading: 4200,rpm
